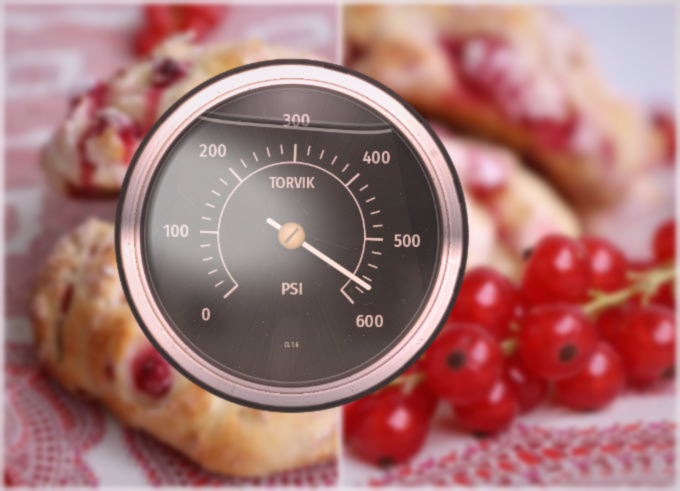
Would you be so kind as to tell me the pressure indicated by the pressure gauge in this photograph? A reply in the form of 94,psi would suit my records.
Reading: 570,psi
